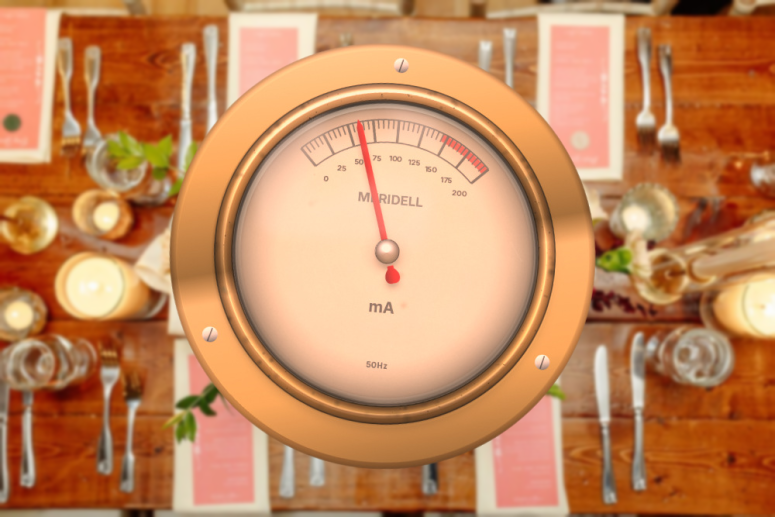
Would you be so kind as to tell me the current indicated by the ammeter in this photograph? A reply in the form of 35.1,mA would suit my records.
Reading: 60,mA
